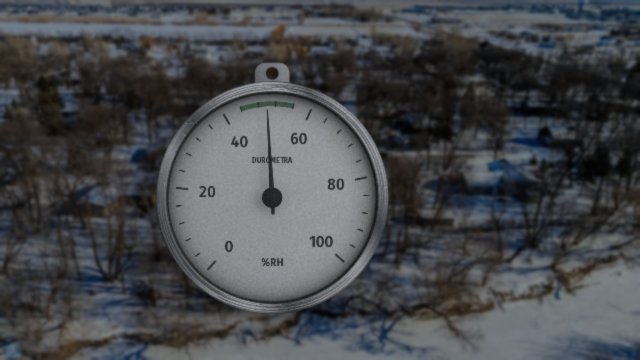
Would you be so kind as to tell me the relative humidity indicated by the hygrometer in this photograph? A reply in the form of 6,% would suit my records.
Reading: 50,%
